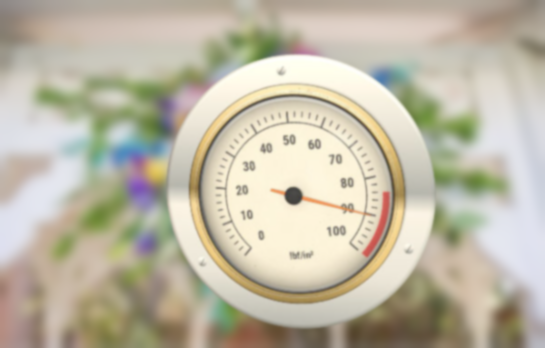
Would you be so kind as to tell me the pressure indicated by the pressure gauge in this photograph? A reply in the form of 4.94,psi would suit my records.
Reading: 90,psi
